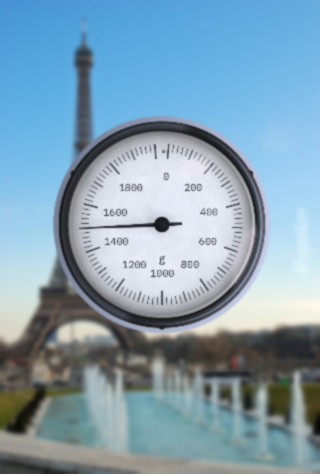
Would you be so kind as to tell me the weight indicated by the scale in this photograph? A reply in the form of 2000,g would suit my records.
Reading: 1500,g
